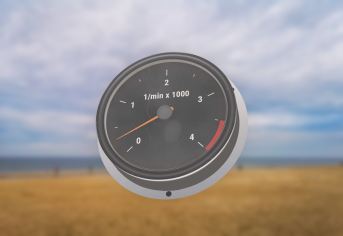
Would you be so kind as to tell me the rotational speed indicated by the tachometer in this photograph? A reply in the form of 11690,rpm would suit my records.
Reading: 250,rpm
